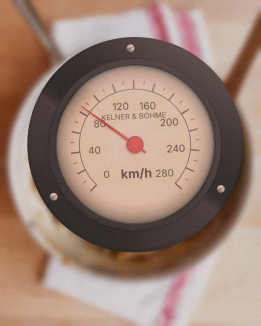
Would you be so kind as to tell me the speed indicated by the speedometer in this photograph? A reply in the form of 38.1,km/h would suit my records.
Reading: 85,km/h
